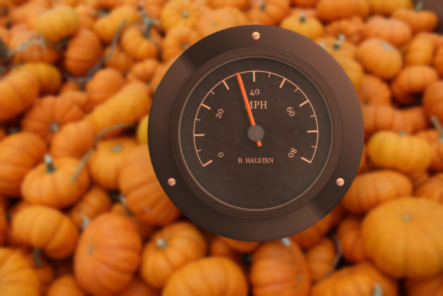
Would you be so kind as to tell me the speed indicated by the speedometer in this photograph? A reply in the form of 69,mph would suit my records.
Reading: 35,mph
